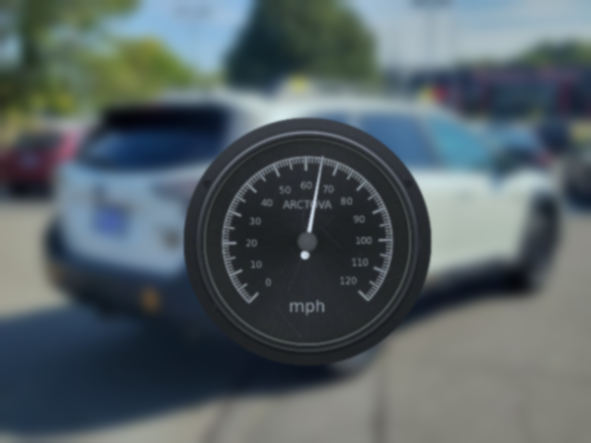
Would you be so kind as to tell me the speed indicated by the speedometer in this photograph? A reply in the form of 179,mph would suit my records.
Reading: 65,mph
